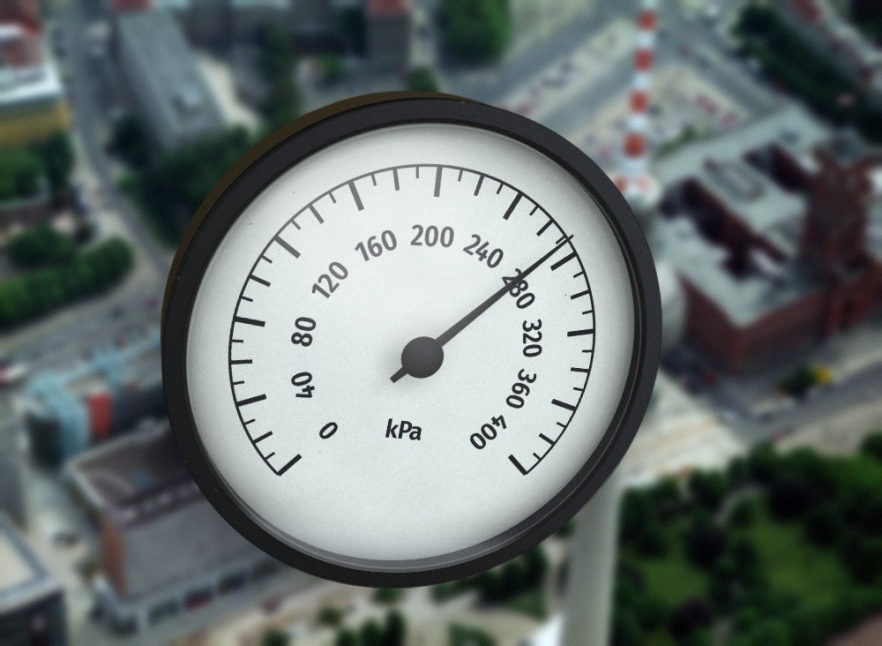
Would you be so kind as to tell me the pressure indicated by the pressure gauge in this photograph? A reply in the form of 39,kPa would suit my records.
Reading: 270,kPa
